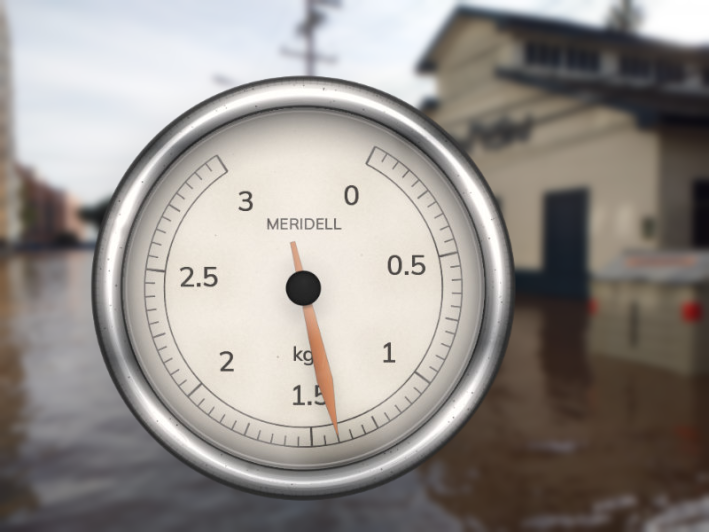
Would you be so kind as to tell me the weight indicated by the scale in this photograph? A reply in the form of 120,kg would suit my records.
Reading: 1.4,kg
